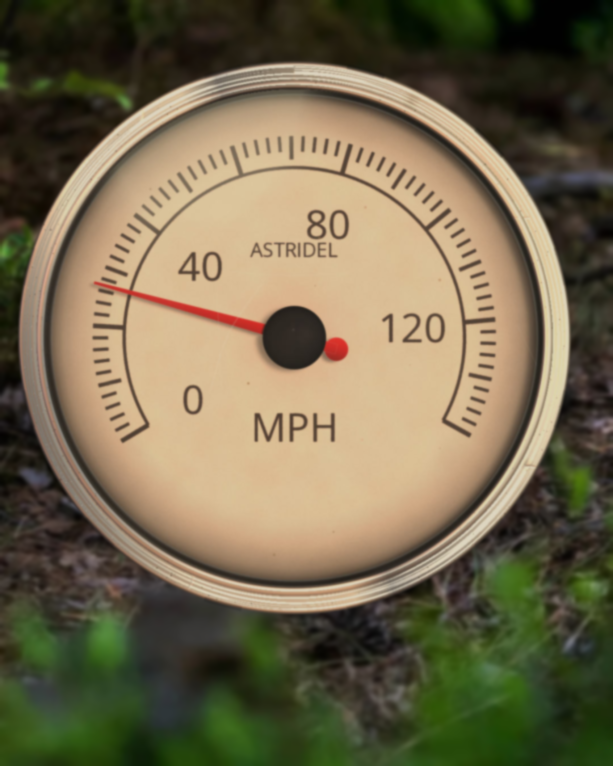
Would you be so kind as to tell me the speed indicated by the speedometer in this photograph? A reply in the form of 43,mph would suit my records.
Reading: 27,mph
